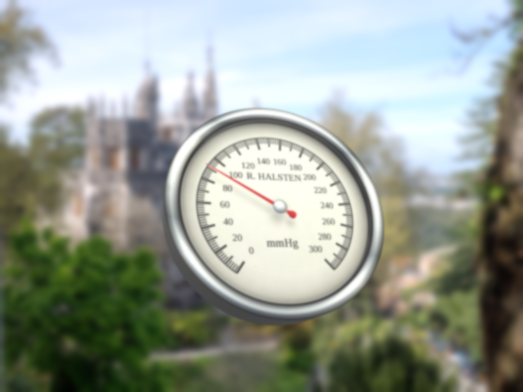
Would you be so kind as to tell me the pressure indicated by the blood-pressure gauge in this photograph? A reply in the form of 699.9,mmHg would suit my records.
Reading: 90,mmHg
